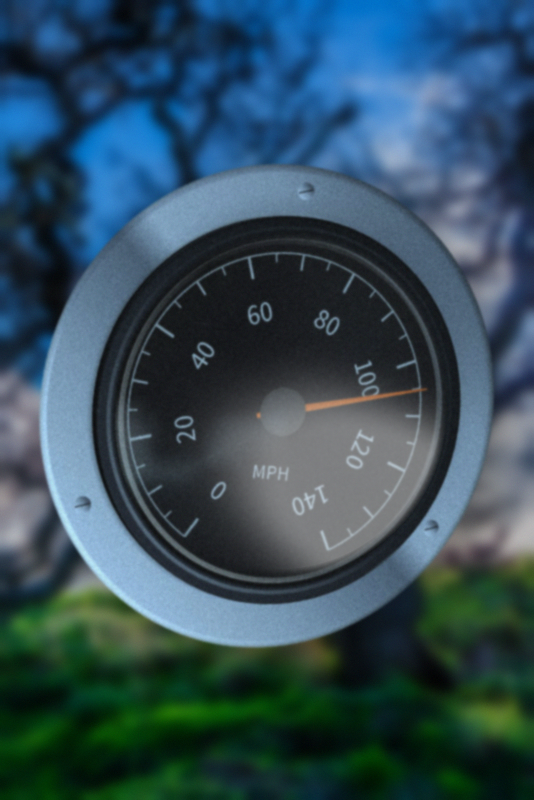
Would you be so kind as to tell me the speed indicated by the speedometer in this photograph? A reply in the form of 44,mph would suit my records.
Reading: 105,mph
